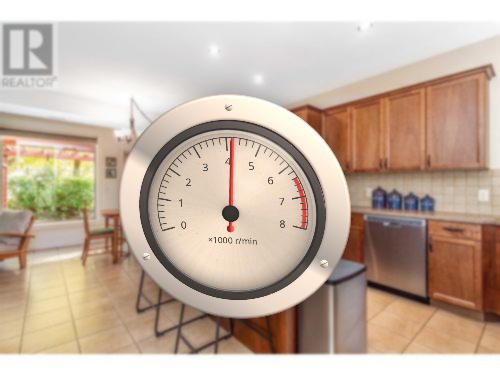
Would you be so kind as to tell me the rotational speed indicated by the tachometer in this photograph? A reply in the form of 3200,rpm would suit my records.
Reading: 4200,rpm
